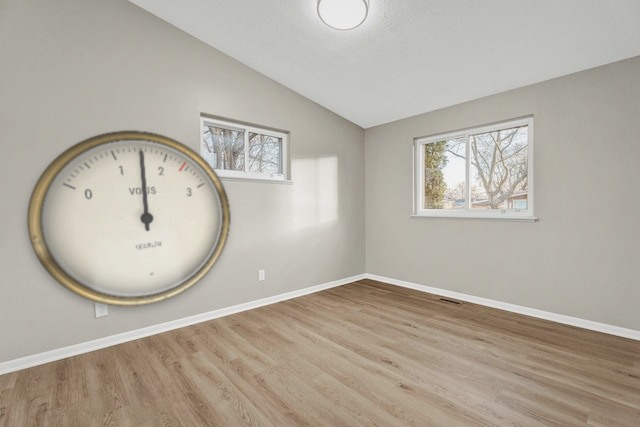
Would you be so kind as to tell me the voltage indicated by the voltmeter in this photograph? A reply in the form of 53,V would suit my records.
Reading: 1.5,V
